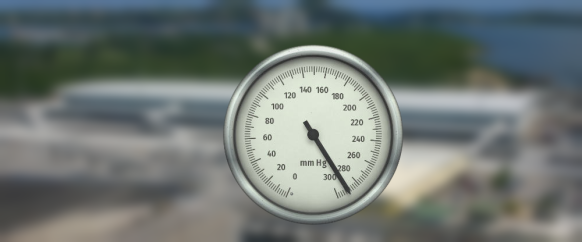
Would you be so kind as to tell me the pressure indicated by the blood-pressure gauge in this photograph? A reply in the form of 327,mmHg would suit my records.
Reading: 290,mmHg
